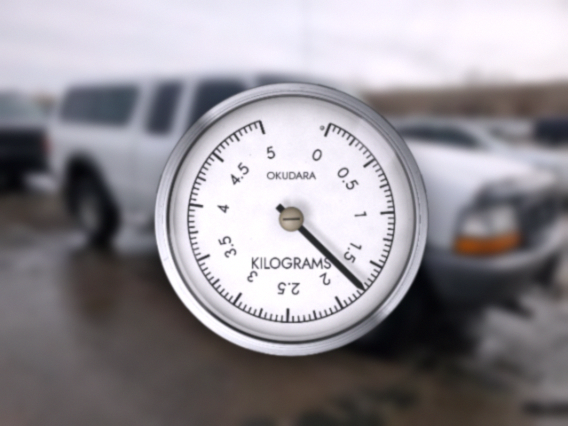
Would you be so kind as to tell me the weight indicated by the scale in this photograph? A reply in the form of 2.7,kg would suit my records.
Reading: 1.75,kg
